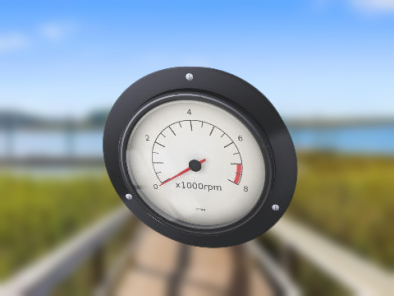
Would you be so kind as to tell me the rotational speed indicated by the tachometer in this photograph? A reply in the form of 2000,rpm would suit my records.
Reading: 0,rpm
